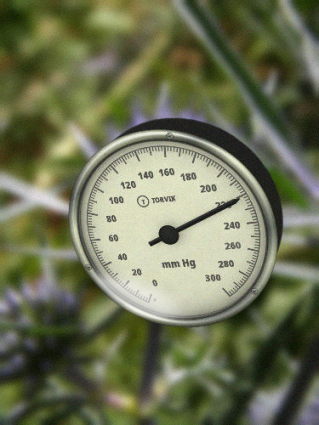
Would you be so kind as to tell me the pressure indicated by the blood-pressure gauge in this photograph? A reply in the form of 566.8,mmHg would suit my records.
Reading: 220,mmHg
